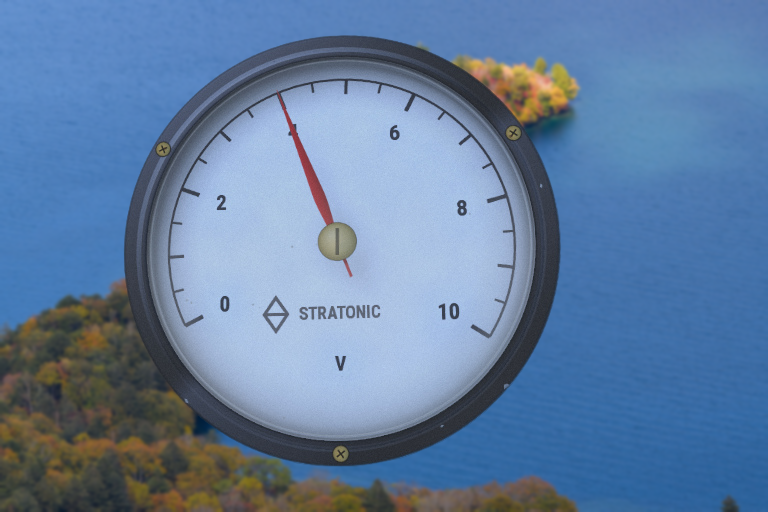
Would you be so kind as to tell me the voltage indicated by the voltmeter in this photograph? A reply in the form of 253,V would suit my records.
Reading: 4,V
